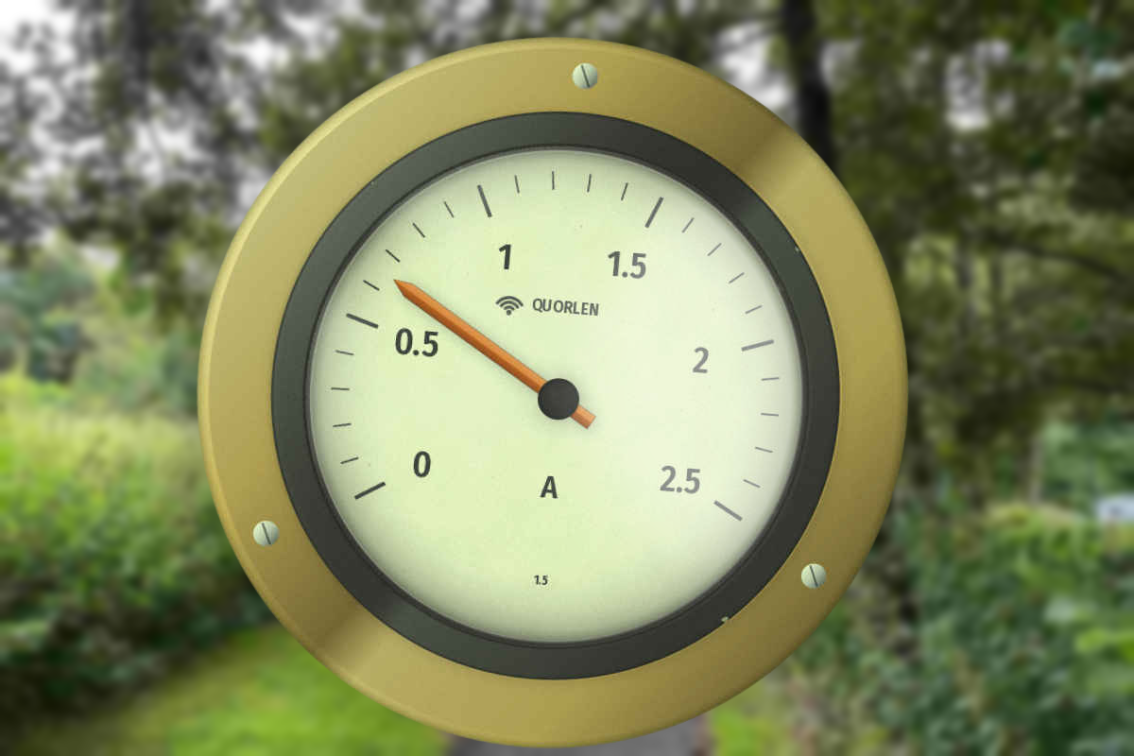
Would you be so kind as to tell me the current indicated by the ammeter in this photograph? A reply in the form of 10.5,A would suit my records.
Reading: 0.65,A
